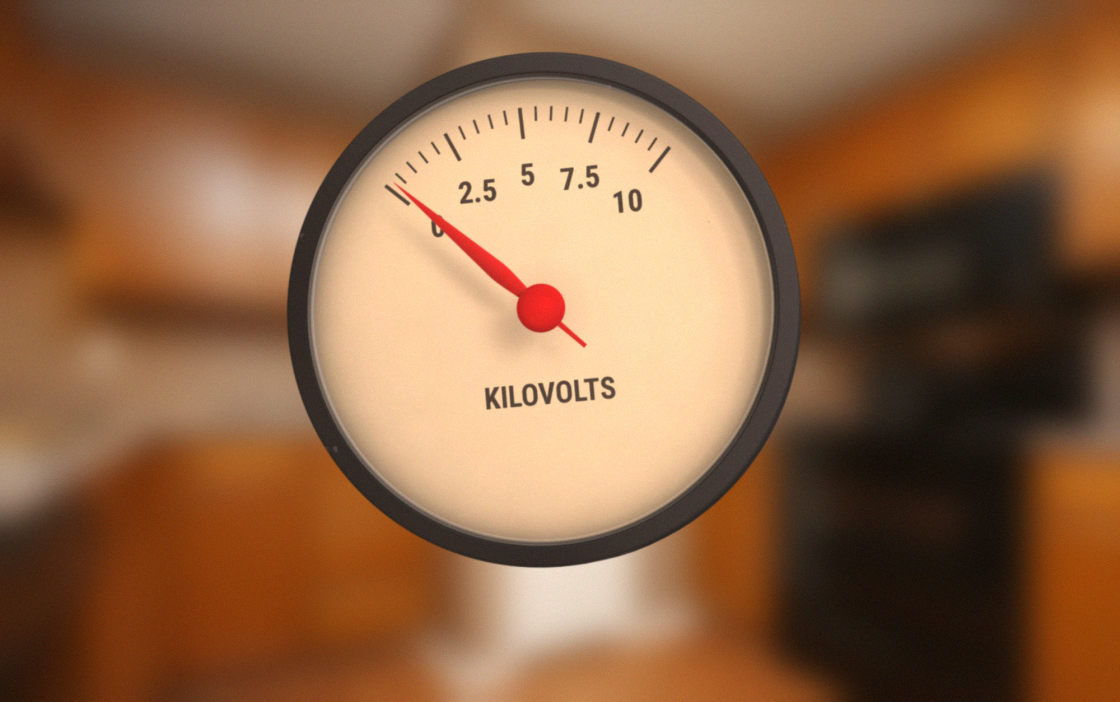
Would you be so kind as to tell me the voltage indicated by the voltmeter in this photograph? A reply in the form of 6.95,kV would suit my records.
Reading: 0.25,kV
